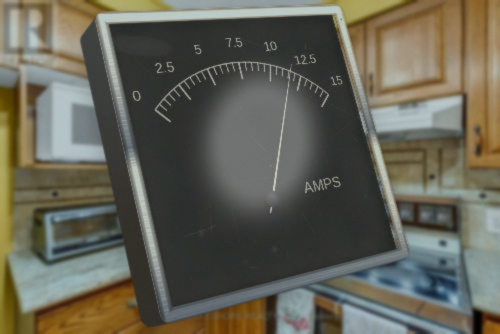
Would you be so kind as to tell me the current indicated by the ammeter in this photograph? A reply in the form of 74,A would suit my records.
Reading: 11.5,A
